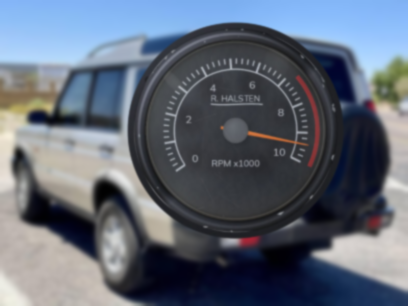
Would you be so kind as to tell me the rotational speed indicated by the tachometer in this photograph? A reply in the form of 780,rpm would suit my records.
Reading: 9400,rpm
